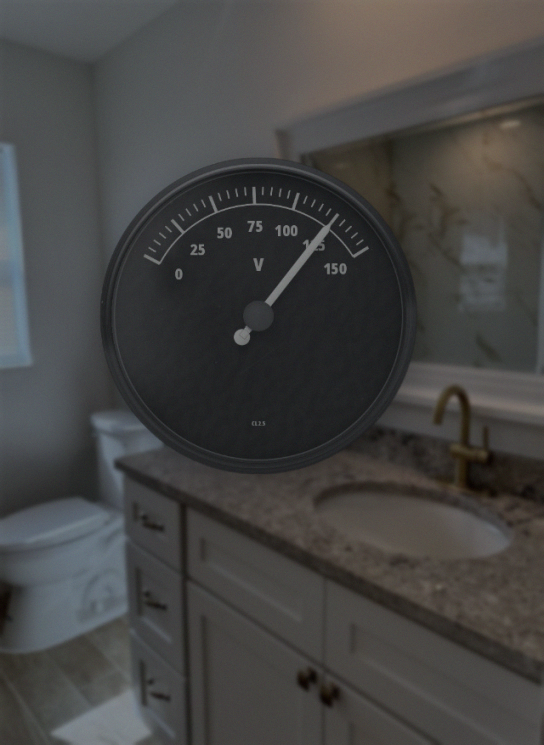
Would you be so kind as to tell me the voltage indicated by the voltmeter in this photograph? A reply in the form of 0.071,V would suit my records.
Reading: 125,V
